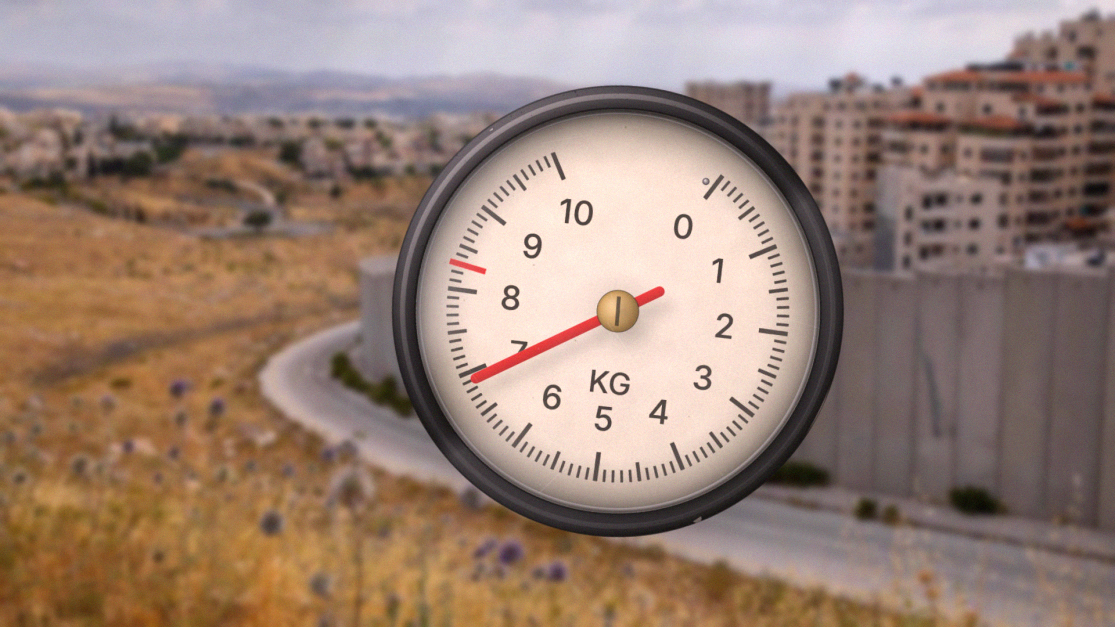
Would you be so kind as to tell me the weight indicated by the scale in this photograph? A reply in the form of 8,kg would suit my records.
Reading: 6.9,kg
